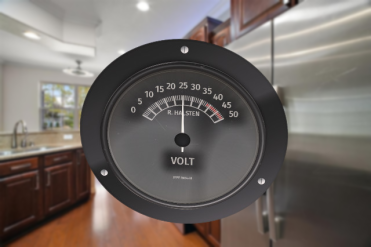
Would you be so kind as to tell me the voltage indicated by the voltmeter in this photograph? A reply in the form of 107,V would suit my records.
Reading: 25,V
